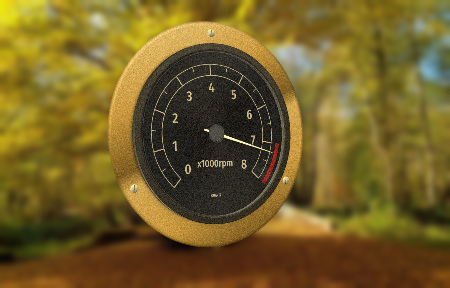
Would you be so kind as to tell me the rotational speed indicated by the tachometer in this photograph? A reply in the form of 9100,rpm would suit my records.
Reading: 7250,rpm
